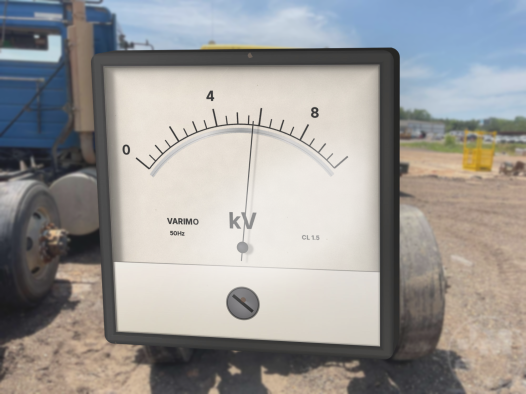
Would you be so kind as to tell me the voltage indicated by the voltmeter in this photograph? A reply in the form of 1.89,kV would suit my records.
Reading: 5.75,kV
